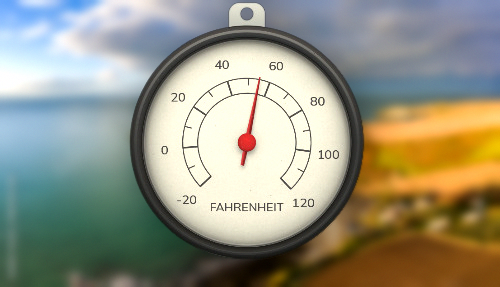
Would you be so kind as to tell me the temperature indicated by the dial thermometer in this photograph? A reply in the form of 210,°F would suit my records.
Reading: 55,°F
